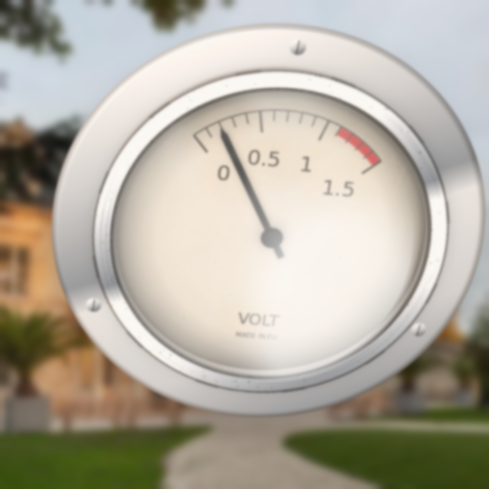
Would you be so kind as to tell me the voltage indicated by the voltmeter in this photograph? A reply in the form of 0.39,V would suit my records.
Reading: 0.2,V
